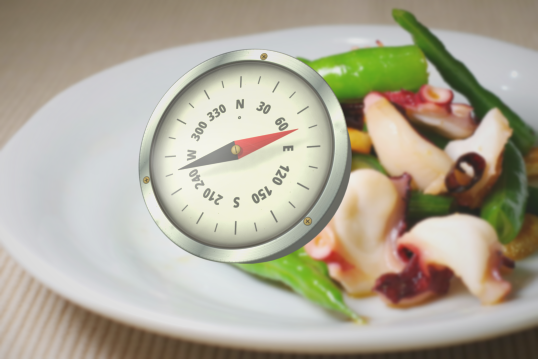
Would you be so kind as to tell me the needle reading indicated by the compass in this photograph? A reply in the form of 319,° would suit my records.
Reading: 75,°
